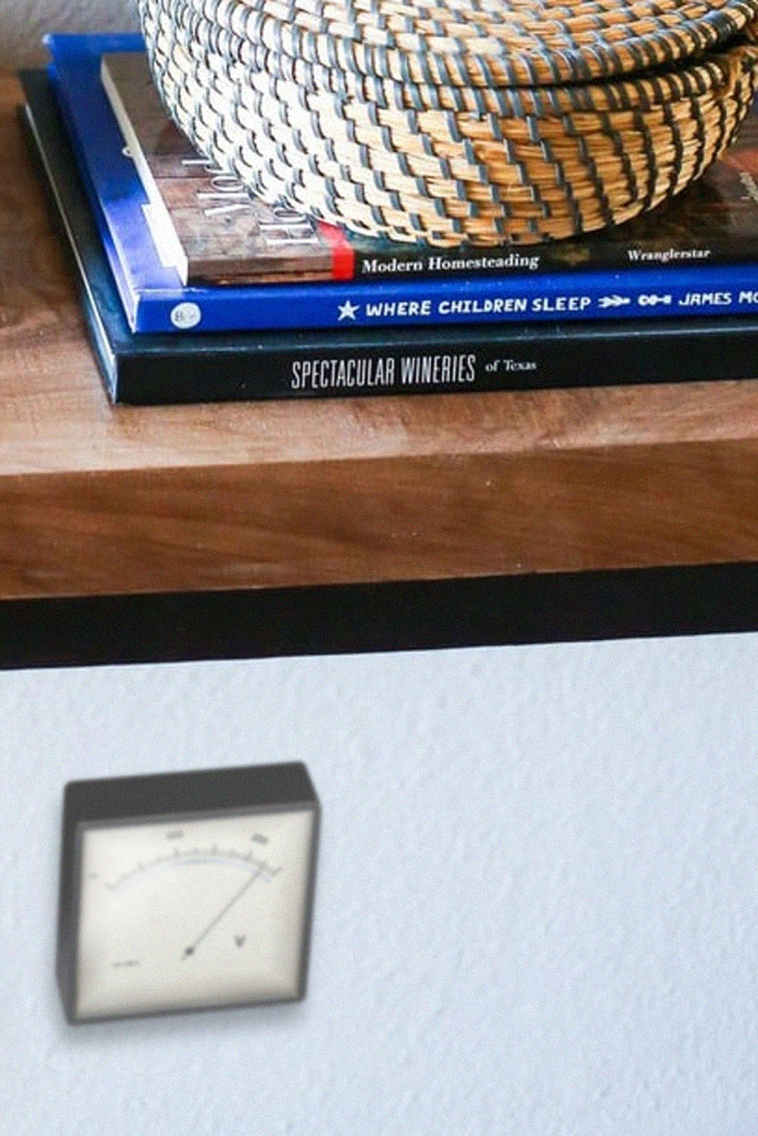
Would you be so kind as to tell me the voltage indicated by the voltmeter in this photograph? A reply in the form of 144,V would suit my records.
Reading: 225,V
